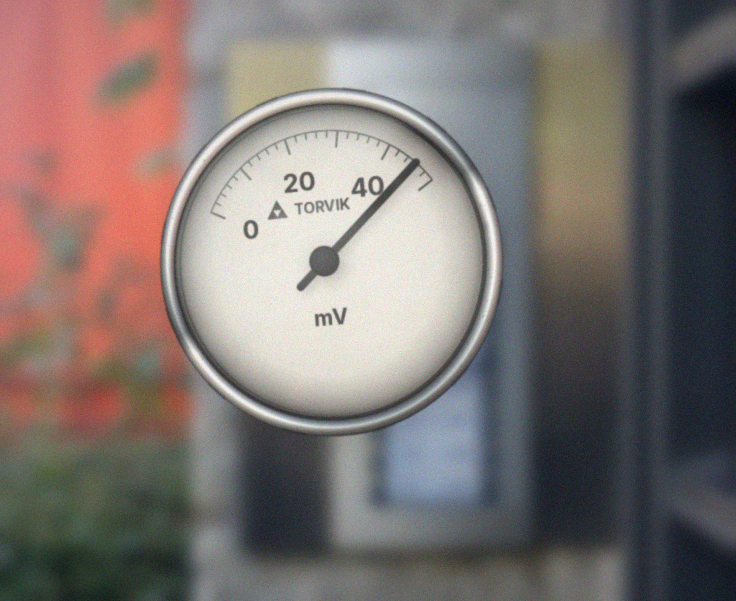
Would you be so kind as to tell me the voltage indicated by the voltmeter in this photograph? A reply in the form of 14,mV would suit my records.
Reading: 46,mV
